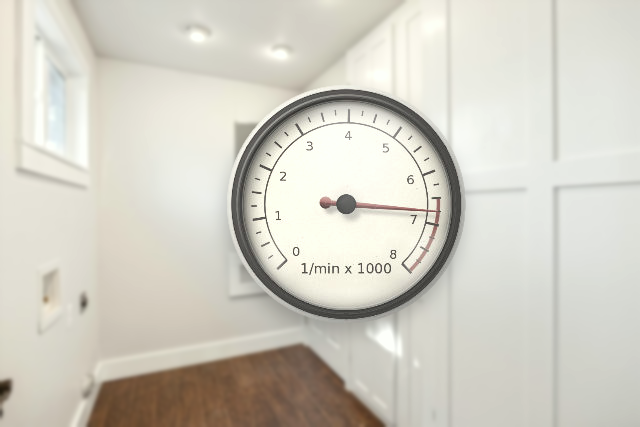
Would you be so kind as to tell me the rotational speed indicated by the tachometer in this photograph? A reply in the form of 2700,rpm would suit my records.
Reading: 6750,rpm
